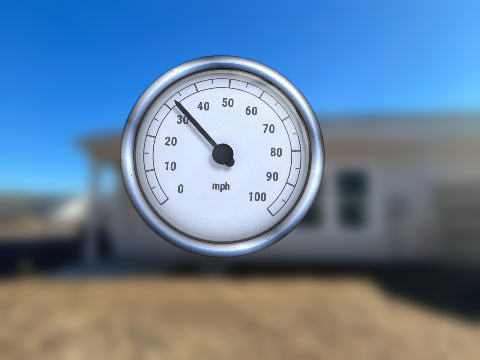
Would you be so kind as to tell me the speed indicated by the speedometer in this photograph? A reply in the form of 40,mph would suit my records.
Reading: 32.5,mph
